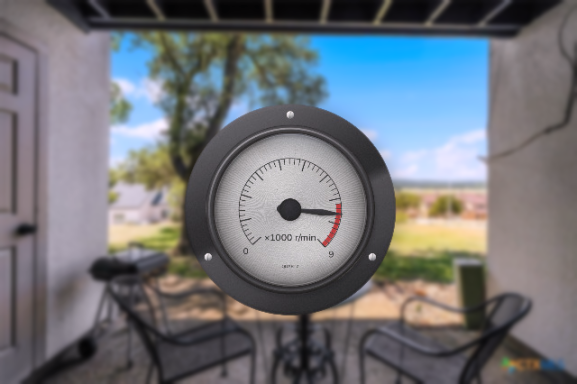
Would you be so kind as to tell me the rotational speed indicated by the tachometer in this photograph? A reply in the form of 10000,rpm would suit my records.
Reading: 7600,rpm
